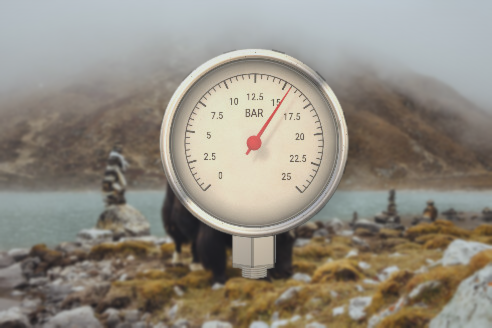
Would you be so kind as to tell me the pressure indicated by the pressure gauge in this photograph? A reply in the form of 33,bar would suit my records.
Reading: 15.5,bar
